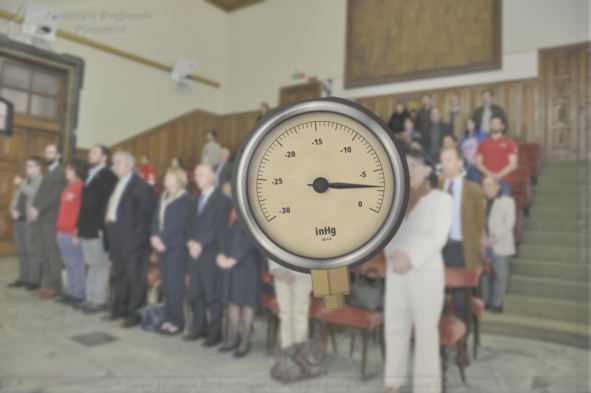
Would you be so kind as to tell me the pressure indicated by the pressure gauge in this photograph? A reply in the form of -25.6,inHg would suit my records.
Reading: -3,inHg
